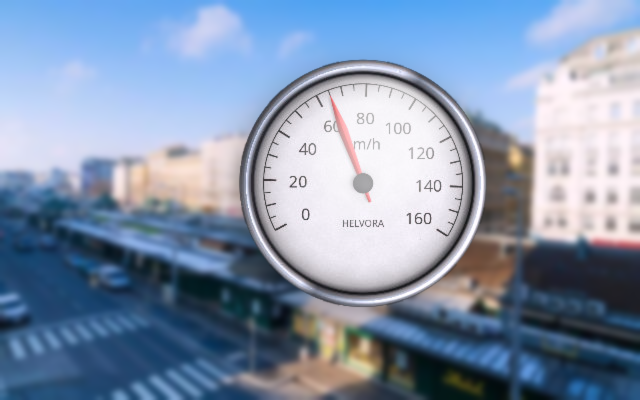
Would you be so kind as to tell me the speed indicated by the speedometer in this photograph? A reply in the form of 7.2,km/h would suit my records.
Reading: 65,km/h
